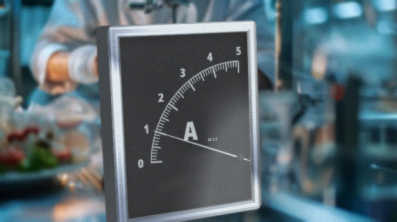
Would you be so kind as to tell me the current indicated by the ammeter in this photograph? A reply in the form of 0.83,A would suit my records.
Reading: 1,A
